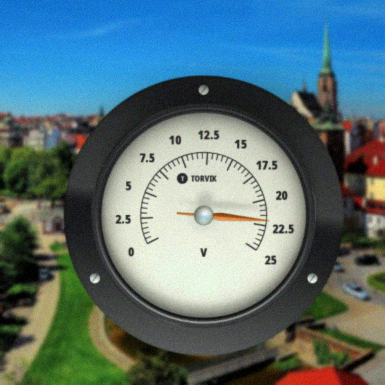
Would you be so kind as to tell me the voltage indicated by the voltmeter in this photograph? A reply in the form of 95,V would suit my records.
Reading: 22,V
